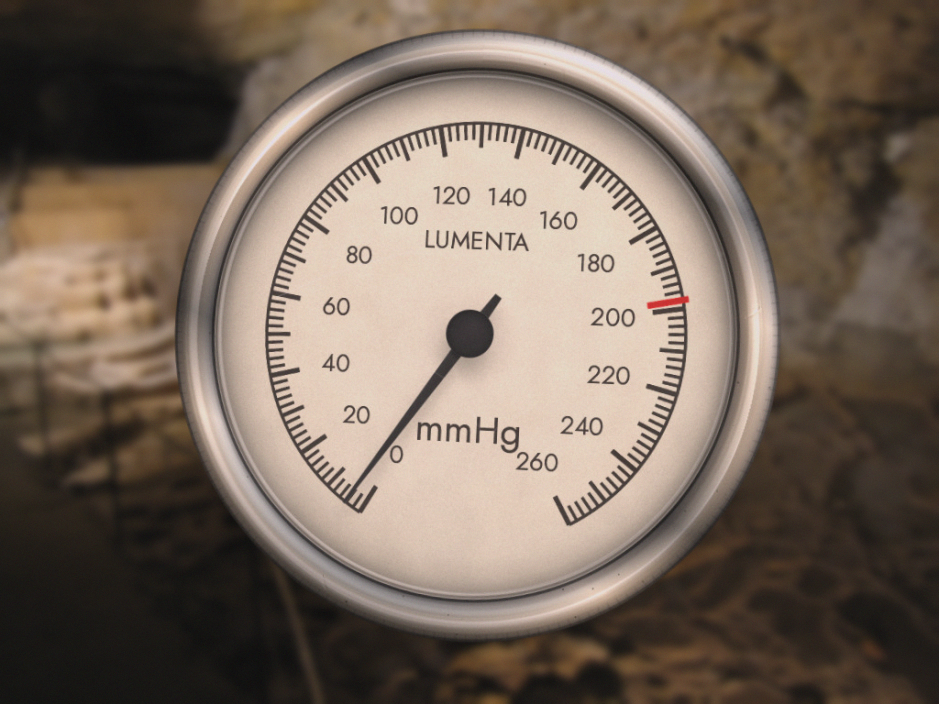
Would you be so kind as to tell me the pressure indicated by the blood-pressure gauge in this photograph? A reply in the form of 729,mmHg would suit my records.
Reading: 4,mmHg
